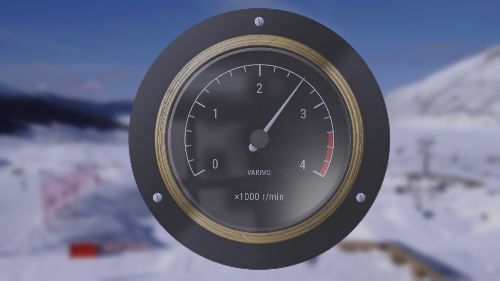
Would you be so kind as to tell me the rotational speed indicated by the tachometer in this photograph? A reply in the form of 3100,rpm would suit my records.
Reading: 2600,rpm
